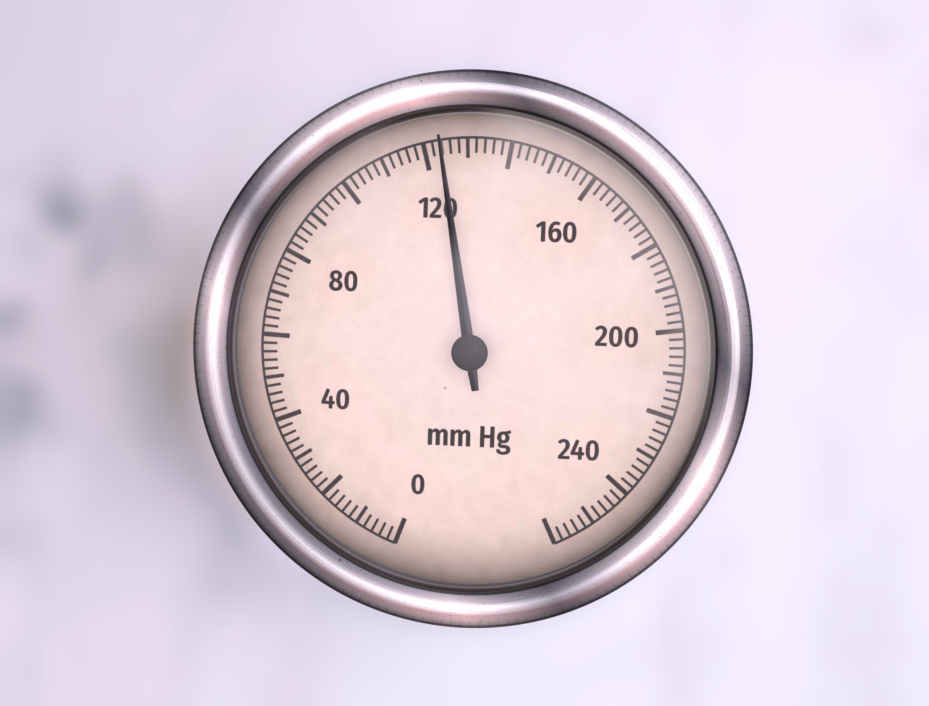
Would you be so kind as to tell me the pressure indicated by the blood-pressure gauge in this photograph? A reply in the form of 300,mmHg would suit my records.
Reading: 124,mmHg
